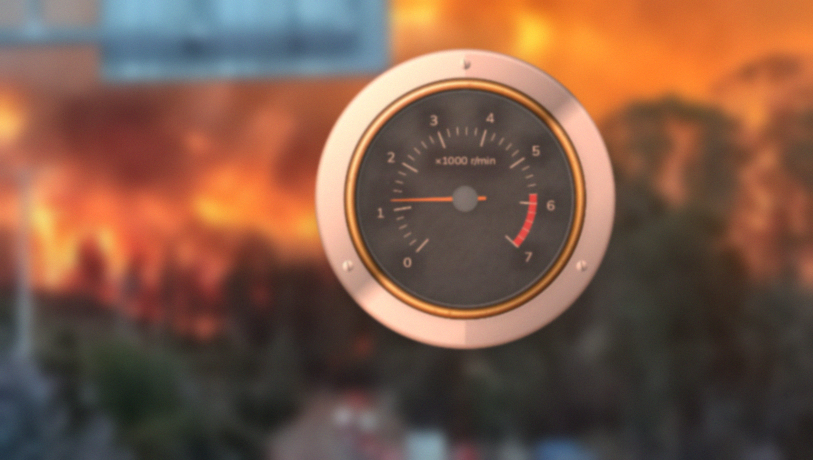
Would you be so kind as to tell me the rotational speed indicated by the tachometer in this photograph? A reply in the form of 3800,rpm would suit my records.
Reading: 1200,rpm
